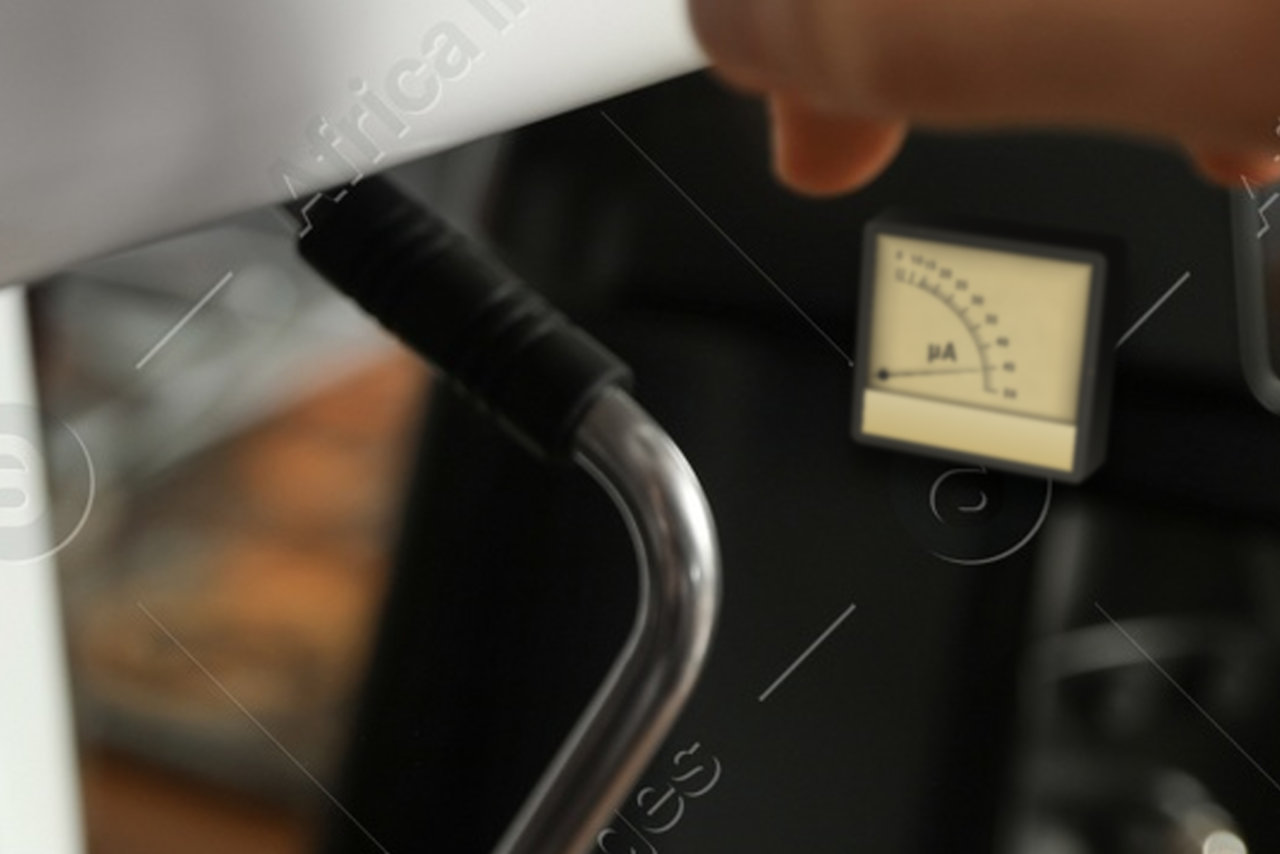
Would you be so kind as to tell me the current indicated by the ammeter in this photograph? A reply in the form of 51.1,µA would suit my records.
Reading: 45,µA
